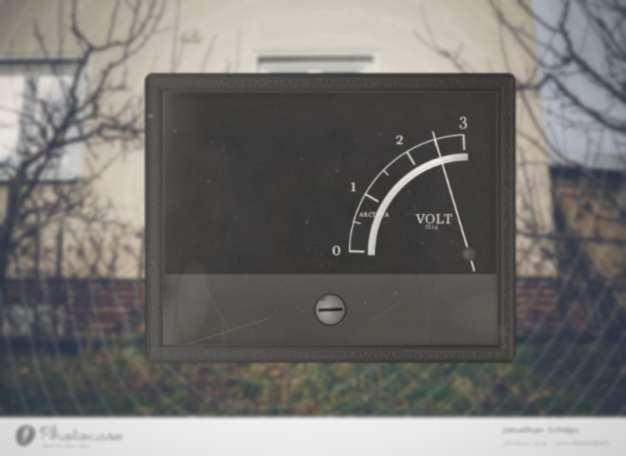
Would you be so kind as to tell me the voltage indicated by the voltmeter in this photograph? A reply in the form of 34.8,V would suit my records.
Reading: 2.5,V
